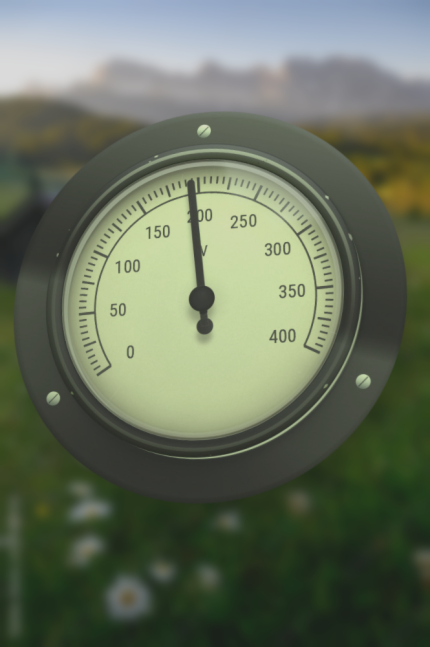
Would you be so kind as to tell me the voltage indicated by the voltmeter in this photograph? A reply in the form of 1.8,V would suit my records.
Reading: 195,V
